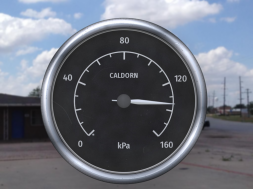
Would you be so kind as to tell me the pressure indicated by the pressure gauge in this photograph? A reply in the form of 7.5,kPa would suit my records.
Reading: 135,kPa
